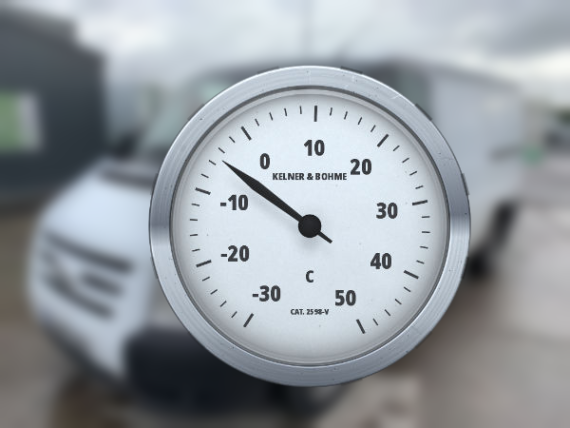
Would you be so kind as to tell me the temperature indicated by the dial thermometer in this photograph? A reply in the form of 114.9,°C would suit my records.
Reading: -5,°C
